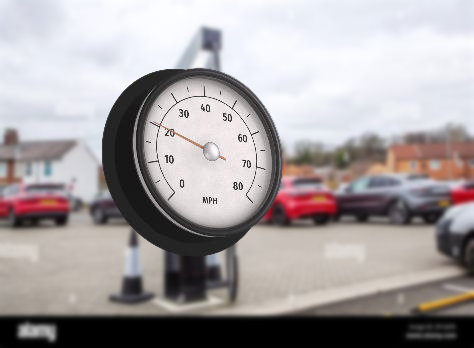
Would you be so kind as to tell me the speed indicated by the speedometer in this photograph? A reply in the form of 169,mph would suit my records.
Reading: 20,mph
